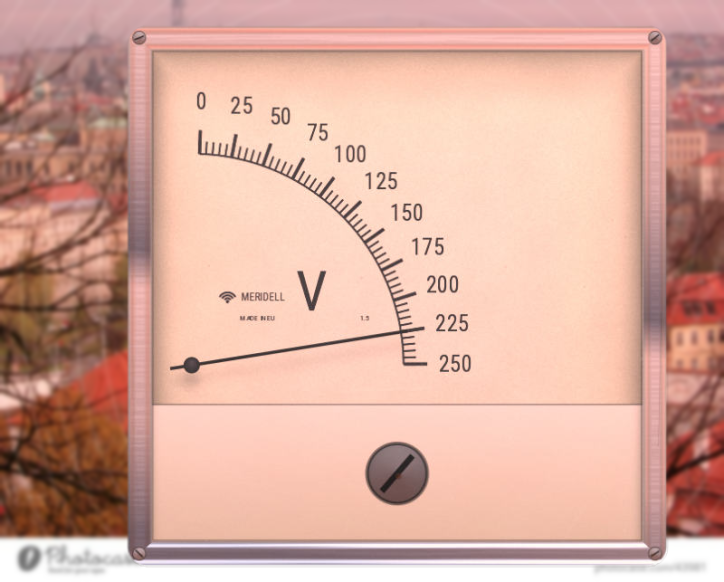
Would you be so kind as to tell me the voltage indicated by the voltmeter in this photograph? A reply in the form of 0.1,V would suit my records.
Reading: 225,V
